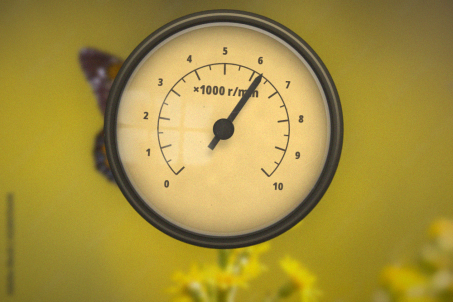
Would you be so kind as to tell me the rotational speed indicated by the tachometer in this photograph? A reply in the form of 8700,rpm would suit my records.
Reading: 6250,rpm
